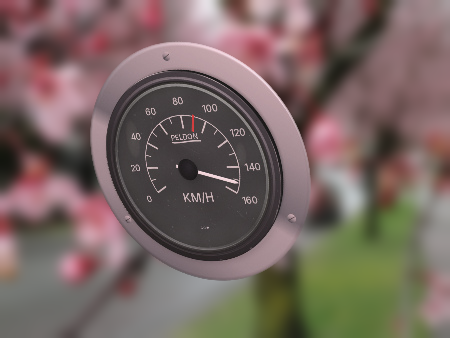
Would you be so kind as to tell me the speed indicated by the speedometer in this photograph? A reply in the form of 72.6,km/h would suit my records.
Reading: 150,km/h
